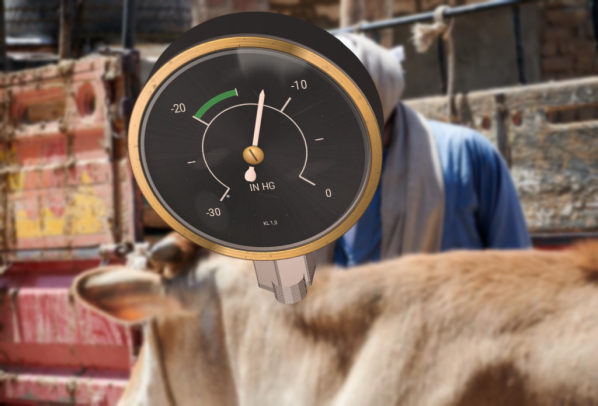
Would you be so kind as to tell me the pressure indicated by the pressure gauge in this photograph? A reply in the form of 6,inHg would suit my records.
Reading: -12.5,inHg
